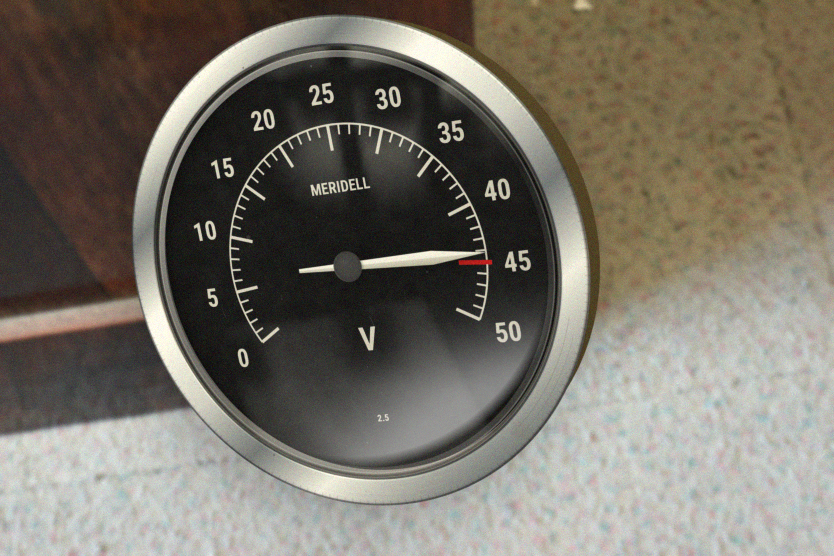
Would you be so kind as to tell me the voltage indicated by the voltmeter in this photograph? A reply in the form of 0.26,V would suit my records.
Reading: 44,V
